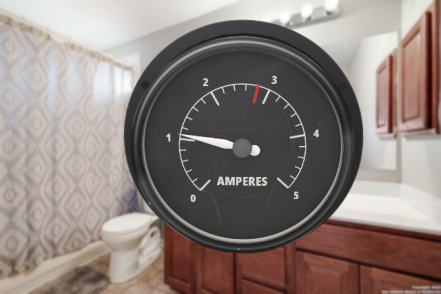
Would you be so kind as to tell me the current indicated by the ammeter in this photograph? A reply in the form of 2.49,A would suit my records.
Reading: 1.1,A
